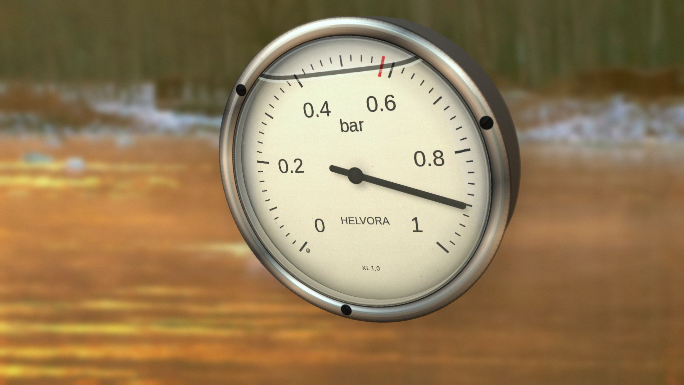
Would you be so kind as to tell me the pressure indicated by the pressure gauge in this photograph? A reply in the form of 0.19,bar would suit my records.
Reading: 0.9,bar
